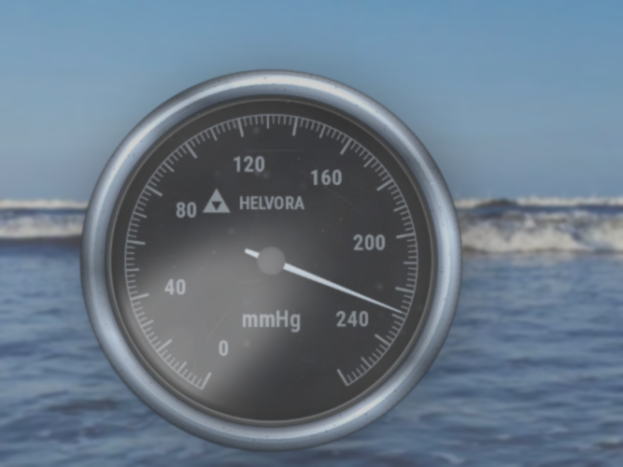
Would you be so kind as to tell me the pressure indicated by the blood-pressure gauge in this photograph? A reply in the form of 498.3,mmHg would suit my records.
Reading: 228,mmHg
